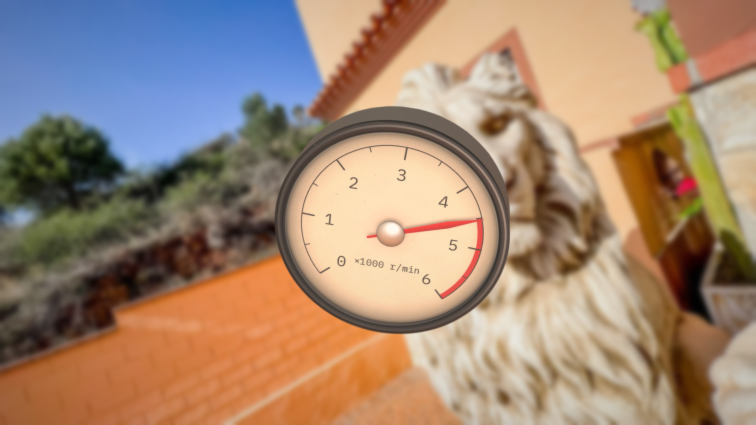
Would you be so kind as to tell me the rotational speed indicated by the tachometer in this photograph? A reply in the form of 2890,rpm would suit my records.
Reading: 4500,rpm
